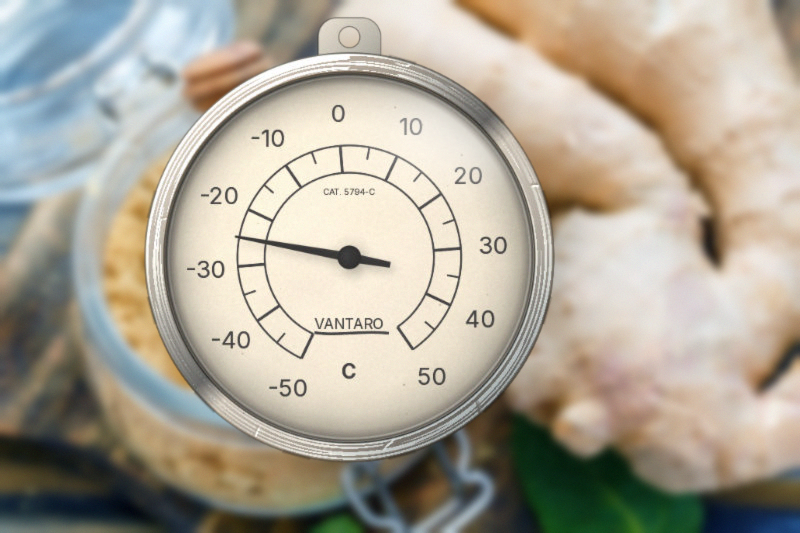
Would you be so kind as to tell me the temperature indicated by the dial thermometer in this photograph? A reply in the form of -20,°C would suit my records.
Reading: -25,°C
